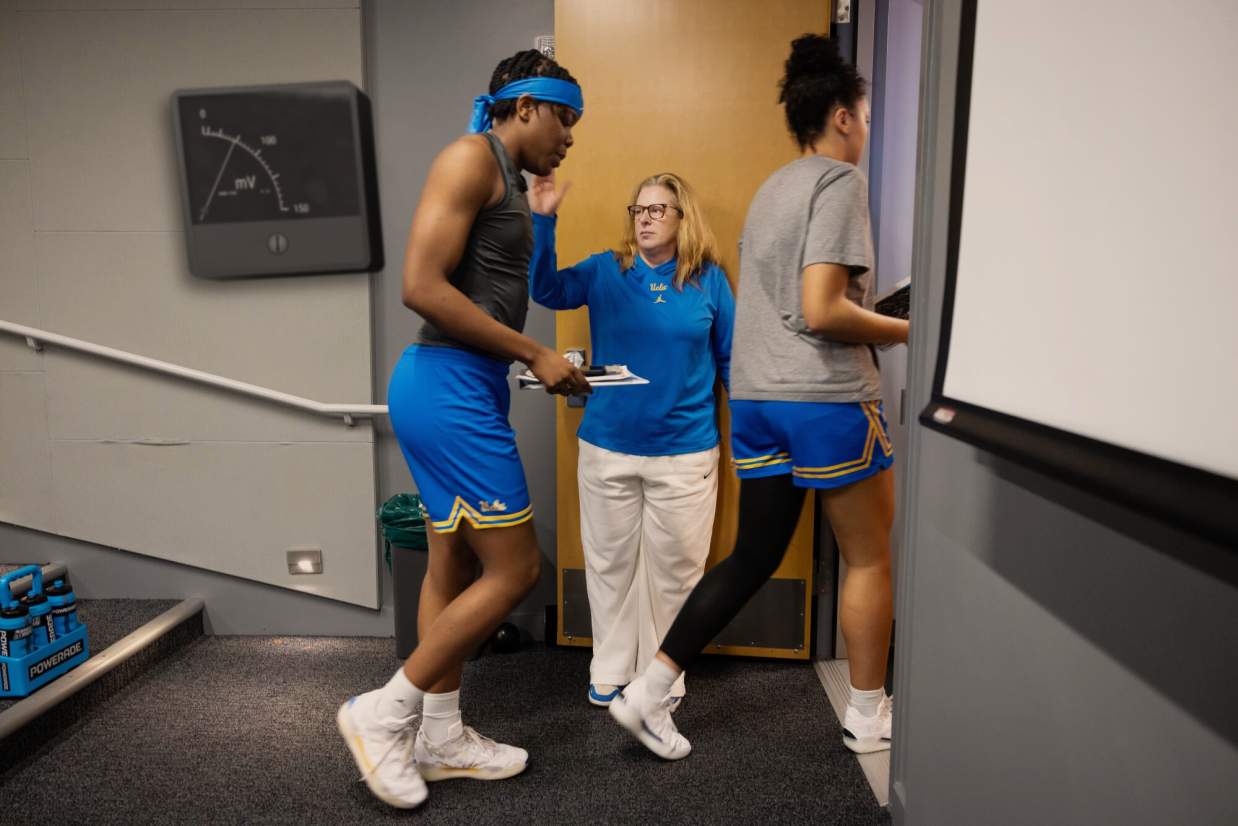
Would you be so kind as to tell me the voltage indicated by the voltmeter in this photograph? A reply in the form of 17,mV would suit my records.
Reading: 75,mV
